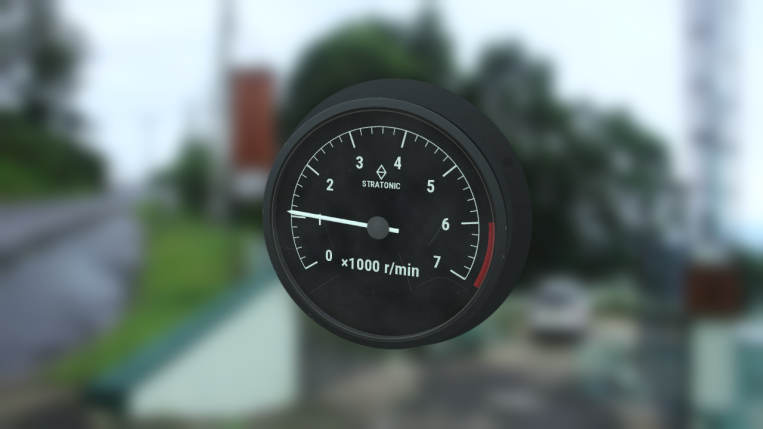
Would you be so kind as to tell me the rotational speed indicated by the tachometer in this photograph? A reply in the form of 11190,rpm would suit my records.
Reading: 1100,rpm
